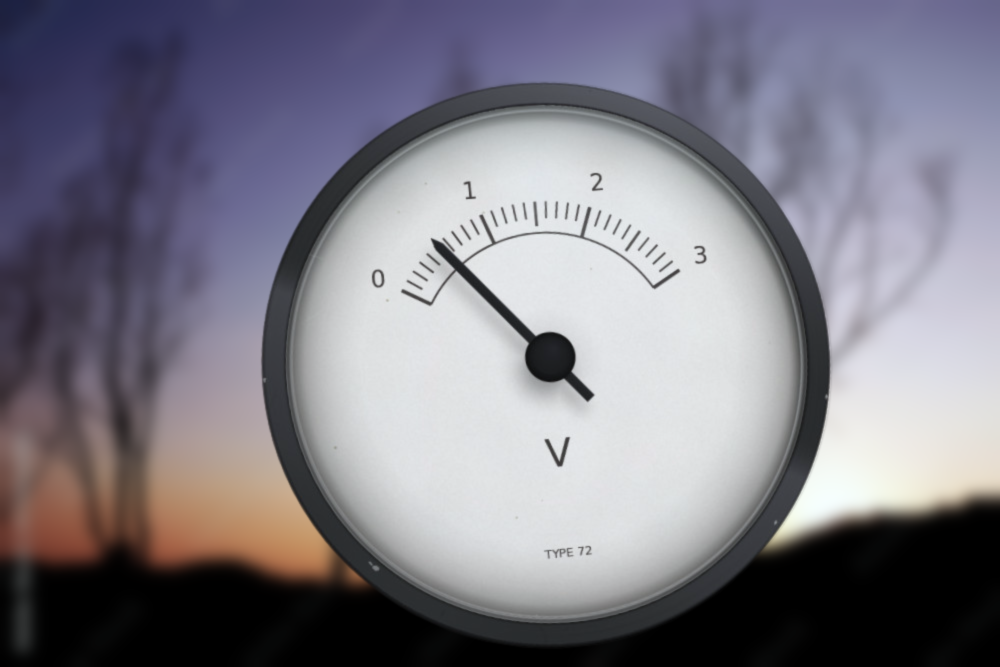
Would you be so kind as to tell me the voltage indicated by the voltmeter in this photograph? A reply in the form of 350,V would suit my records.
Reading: 0.5,V
